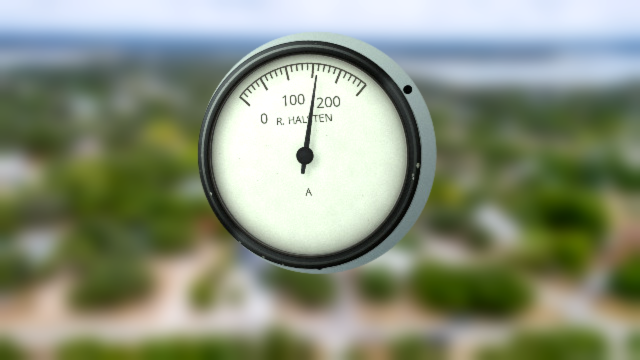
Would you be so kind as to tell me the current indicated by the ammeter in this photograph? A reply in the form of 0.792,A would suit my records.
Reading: 160,A
